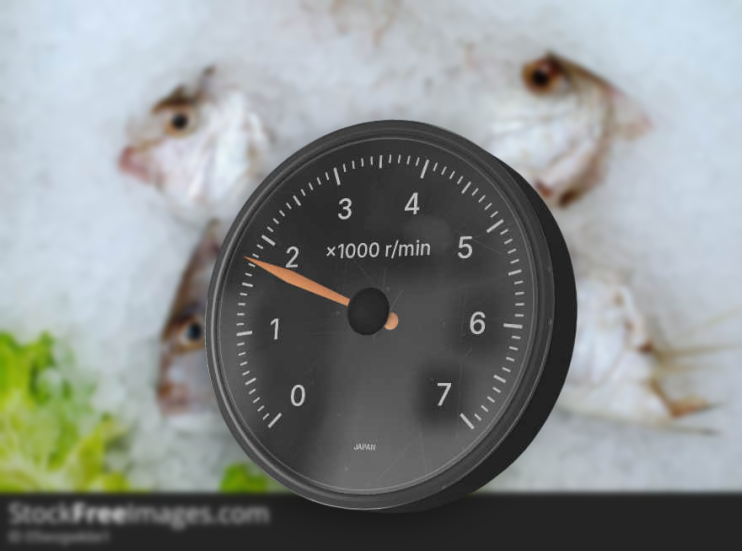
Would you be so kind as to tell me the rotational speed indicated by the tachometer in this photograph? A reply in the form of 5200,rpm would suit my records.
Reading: 1750,rpm
